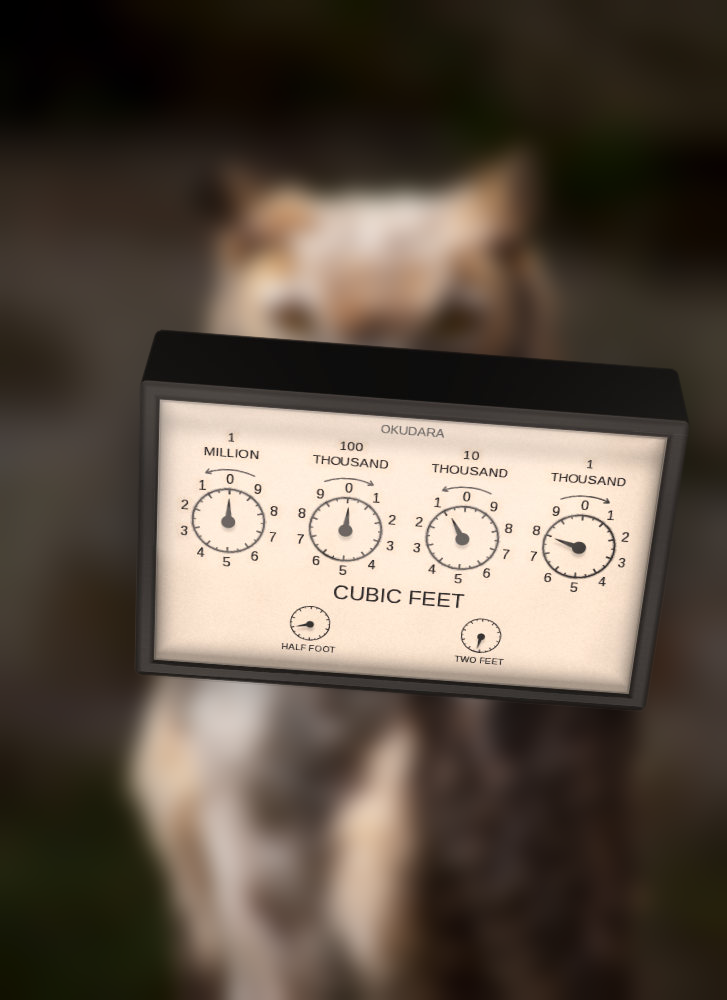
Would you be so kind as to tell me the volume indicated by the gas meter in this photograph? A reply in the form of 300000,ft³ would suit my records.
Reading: 800,ft³
